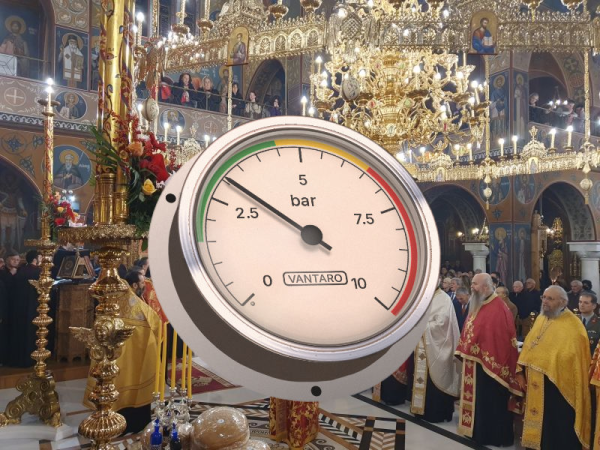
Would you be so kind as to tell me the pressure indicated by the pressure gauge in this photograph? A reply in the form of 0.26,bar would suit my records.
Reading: 3,bar
